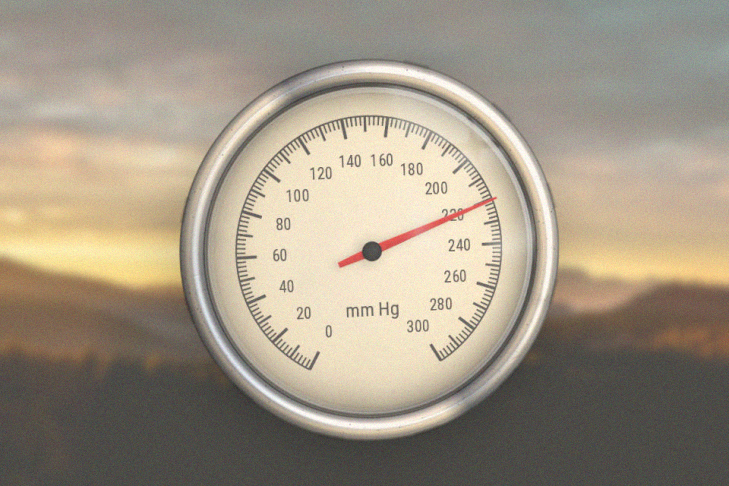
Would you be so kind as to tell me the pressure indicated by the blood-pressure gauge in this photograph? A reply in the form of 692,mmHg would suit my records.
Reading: 220,mmHg
